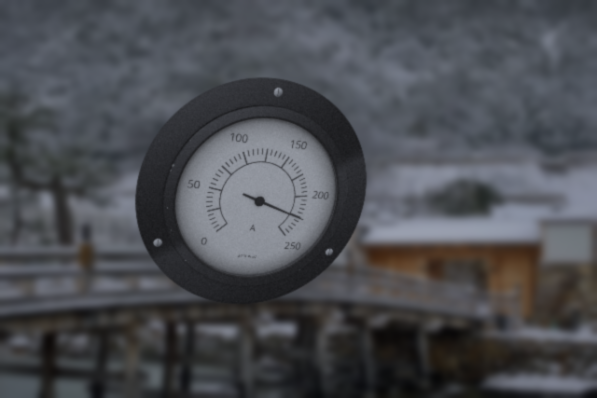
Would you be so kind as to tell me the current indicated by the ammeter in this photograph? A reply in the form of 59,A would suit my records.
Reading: 225,A
